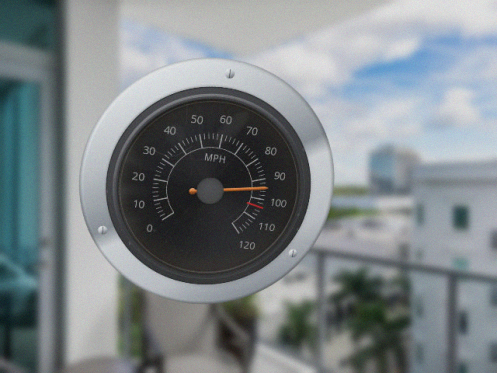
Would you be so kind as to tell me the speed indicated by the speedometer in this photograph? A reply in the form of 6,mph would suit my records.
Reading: 94,mph
